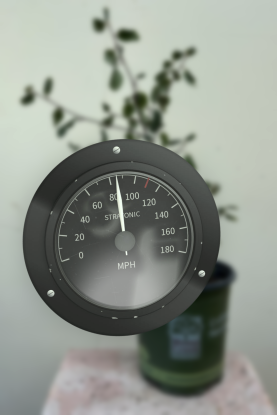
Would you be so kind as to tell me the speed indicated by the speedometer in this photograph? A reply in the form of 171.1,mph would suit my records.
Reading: 85,mph
